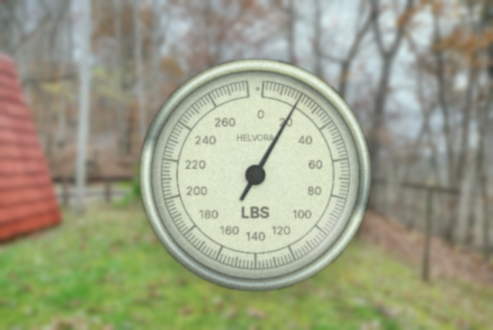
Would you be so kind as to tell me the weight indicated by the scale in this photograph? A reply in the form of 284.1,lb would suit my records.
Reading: 20,lb
